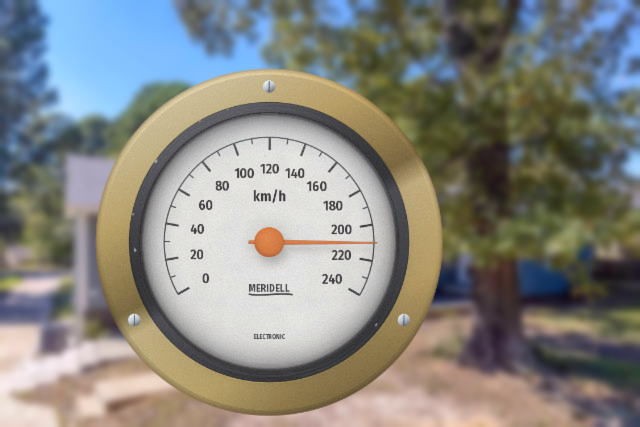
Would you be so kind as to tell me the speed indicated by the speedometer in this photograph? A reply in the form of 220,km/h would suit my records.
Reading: 210,km/h
